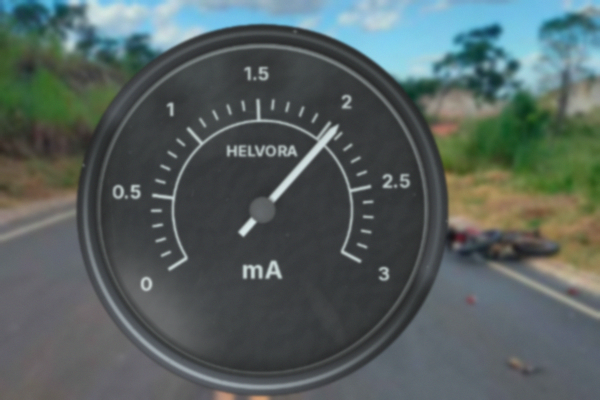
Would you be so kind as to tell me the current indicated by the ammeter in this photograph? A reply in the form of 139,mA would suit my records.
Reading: 2.05,mA
